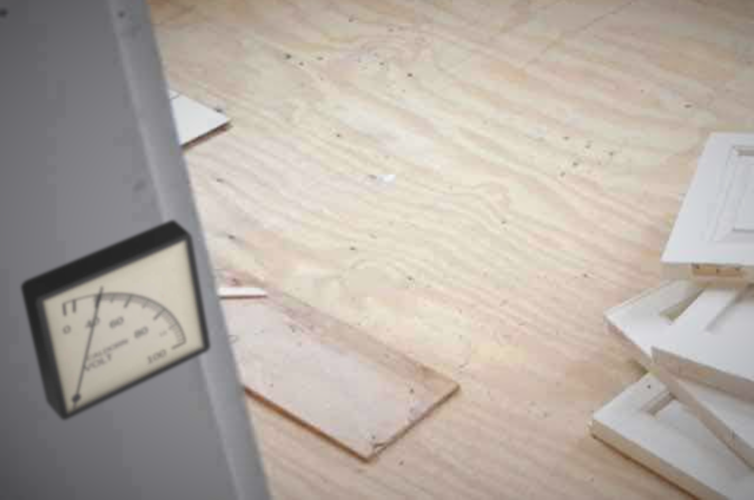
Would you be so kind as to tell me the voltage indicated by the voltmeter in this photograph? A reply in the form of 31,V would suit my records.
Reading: 40,V
